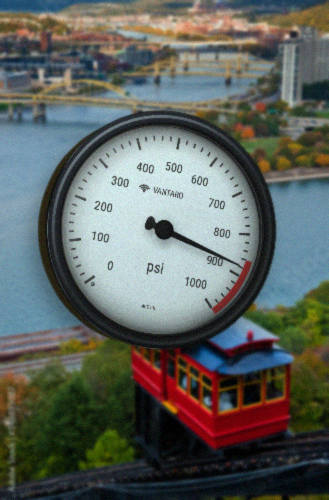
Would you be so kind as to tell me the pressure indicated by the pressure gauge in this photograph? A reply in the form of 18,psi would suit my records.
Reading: 880,psi
